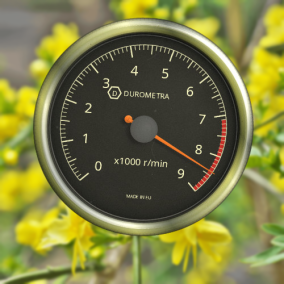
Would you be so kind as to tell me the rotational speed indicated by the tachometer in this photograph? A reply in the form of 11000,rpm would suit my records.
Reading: 8400,rpm
